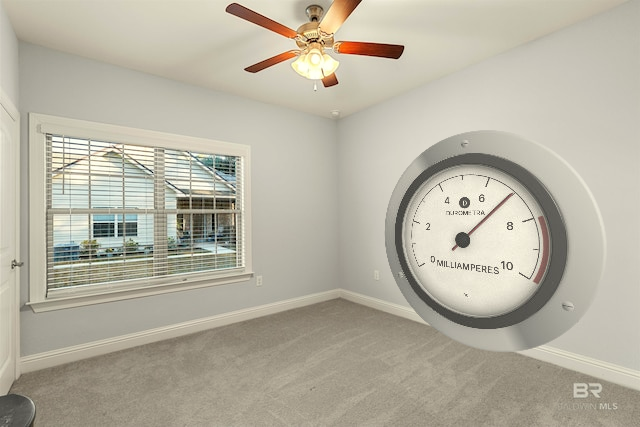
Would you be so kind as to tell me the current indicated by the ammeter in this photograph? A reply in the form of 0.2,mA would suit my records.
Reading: 7,mA
